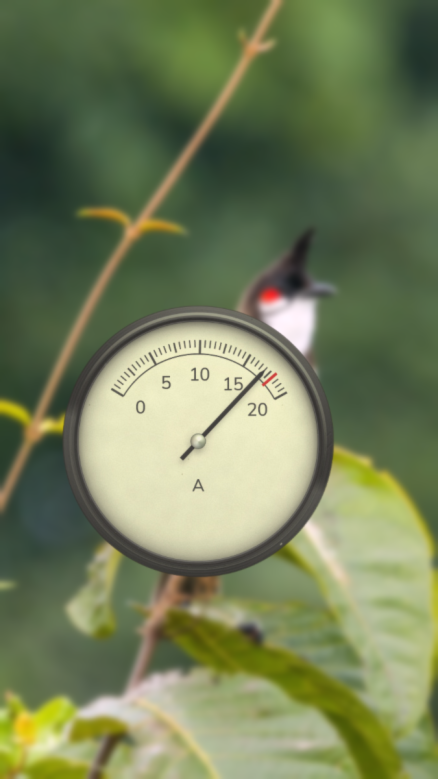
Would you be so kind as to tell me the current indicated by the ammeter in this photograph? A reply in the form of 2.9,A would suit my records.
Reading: 17,A
